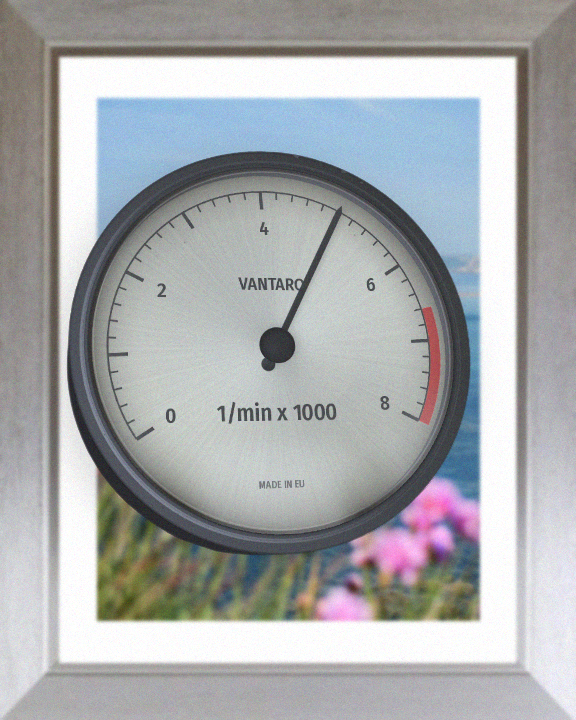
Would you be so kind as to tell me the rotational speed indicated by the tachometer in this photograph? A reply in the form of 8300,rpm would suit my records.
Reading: 5000,rpm
